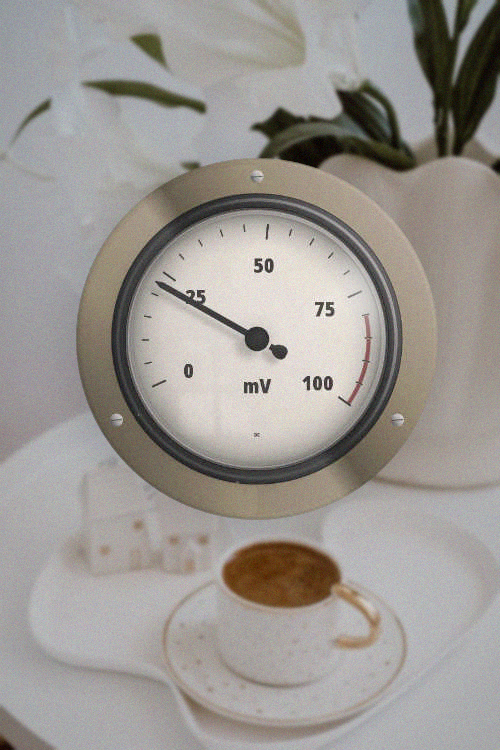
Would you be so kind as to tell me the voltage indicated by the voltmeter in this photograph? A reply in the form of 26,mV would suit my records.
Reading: 22.5,mV
